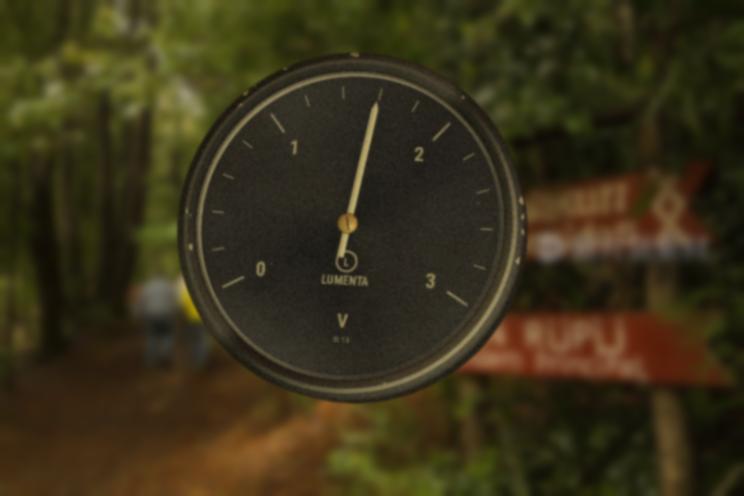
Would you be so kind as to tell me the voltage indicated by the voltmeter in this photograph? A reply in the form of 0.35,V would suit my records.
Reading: 1.6,V
